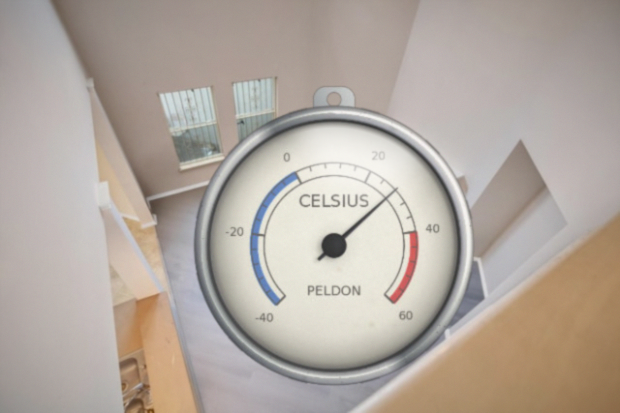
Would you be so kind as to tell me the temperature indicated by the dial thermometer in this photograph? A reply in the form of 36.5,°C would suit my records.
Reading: 28,°C
